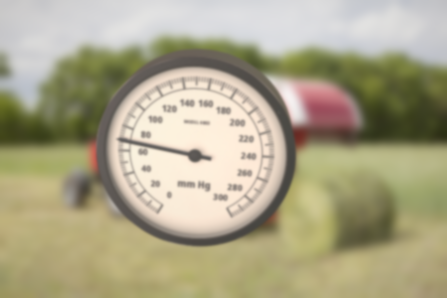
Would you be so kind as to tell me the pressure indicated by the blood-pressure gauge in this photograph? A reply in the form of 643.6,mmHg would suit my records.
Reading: 70,mmHg
